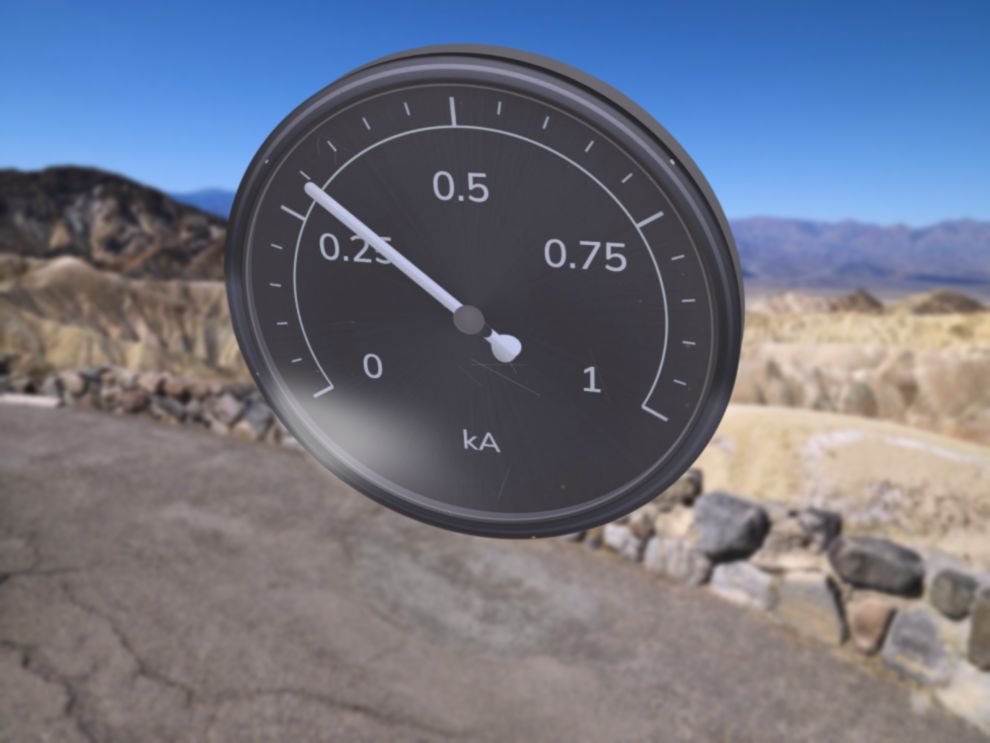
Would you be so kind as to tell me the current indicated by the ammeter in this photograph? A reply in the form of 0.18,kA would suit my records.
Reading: 0.3,kA
